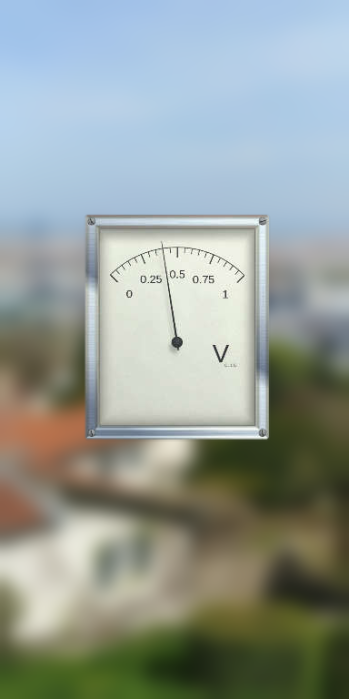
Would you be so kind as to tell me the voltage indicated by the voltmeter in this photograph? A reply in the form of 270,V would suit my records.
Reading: 0.4,V
